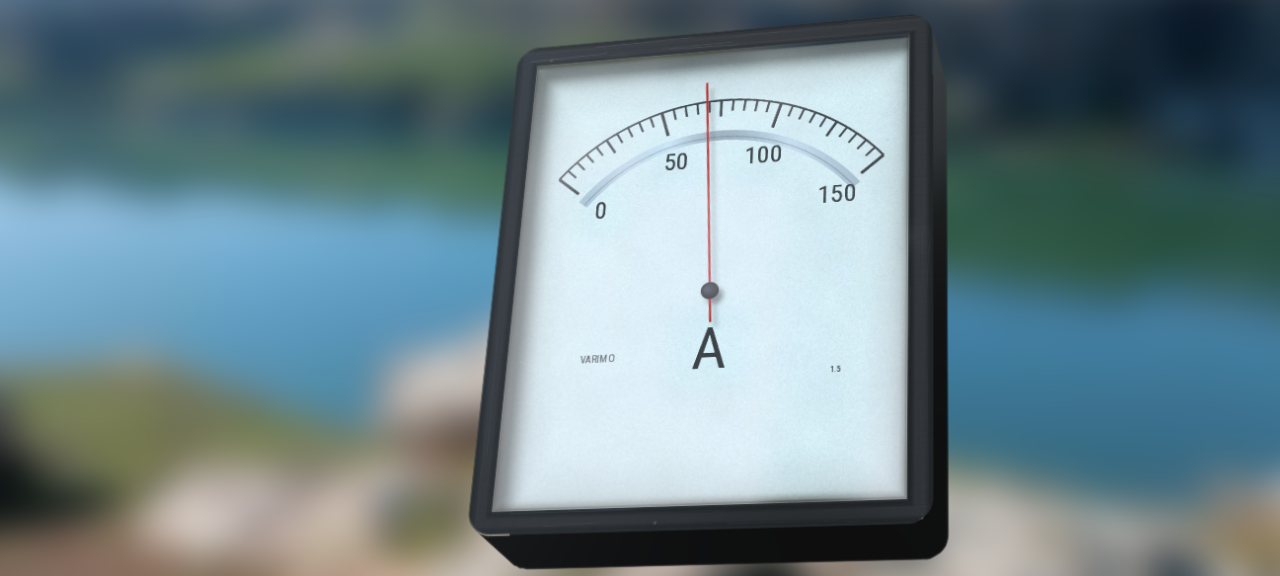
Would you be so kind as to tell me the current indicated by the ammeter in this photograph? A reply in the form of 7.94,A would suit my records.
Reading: 70,A
